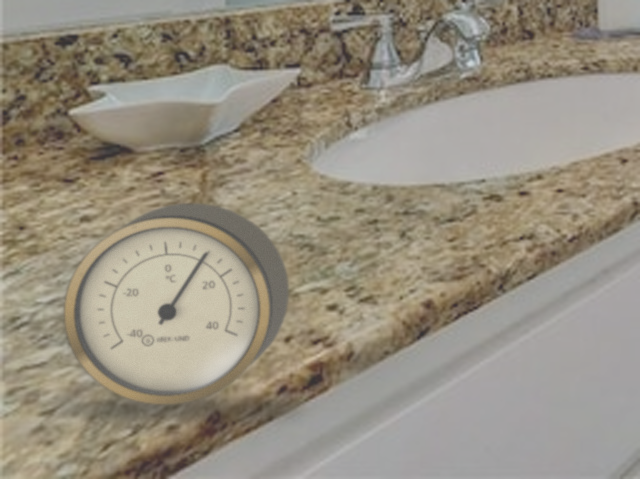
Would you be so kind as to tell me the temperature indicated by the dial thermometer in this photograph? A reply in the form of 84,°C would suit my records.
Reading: 12,°C
